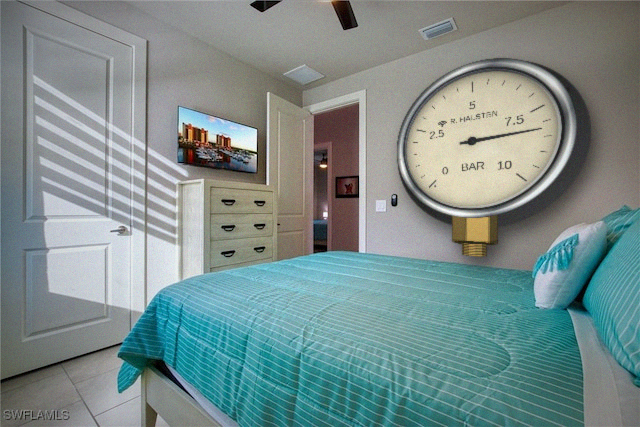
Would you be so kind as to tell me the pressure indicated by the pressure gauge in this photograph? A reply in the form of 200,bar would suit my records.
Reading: 8.25,bar
